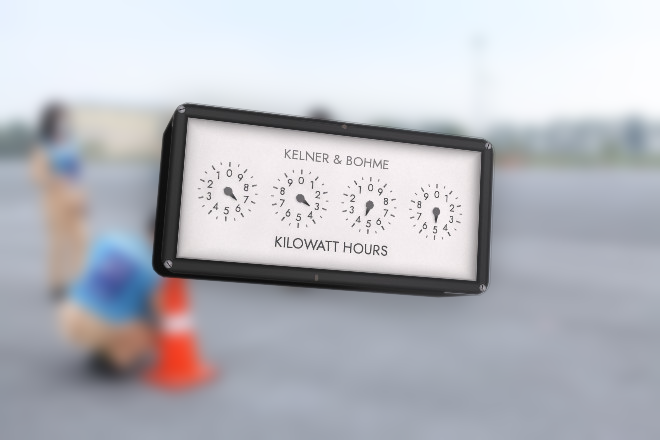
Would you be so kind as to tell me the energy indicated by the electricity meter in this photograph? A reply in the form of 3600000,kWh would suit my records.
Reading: 6345,kWh
